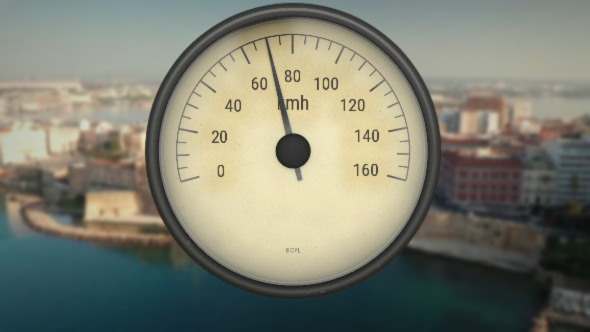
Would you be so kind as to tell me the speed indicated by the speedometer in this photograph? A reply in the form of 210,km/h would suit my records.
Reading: 70,km/h
